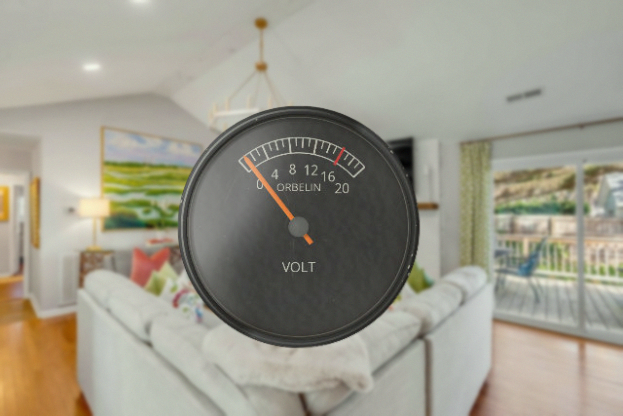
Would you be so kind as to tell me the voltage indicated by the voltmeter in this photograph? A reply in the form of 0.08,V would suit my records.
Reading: 1,V
